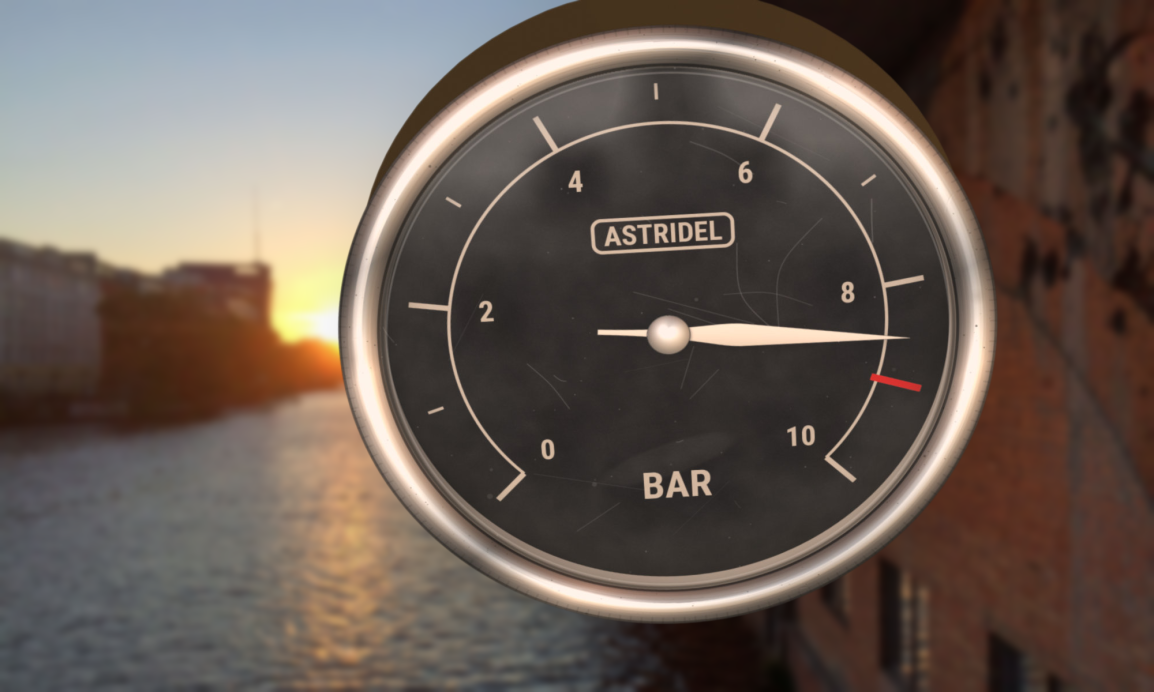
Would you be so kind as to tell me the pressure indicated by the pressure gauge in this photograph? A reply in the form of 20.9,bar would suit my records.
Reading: 8.5,bar
